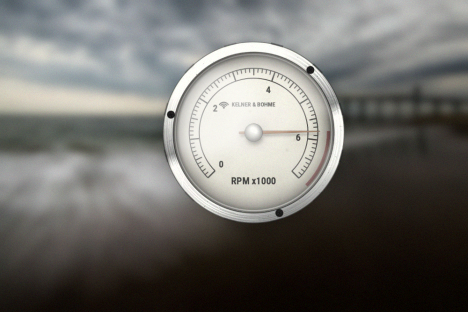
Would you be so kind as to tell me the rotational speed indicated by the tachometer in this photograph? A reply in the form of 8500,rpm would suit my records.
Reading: 5800,rpm
